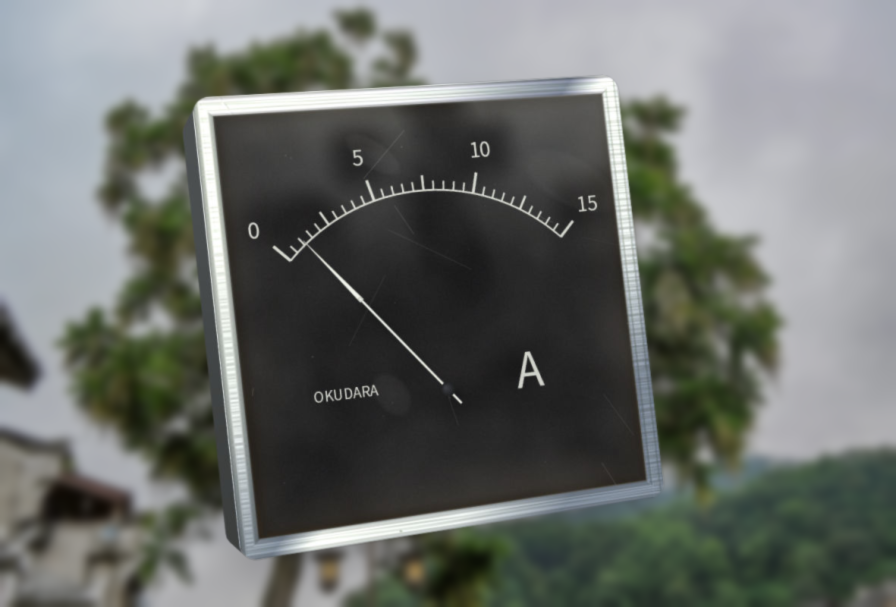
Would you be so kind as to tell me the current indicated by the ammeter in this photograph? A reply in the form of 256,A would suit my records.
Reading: 1,A
